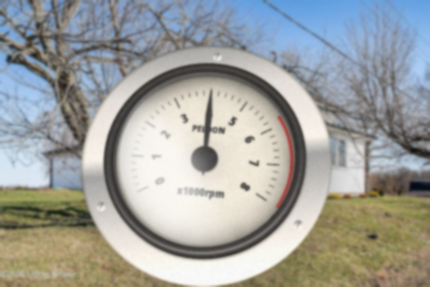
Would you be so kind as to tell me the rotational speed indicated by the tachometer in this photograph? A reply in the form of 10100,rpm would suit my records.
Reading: 4000,rpm
